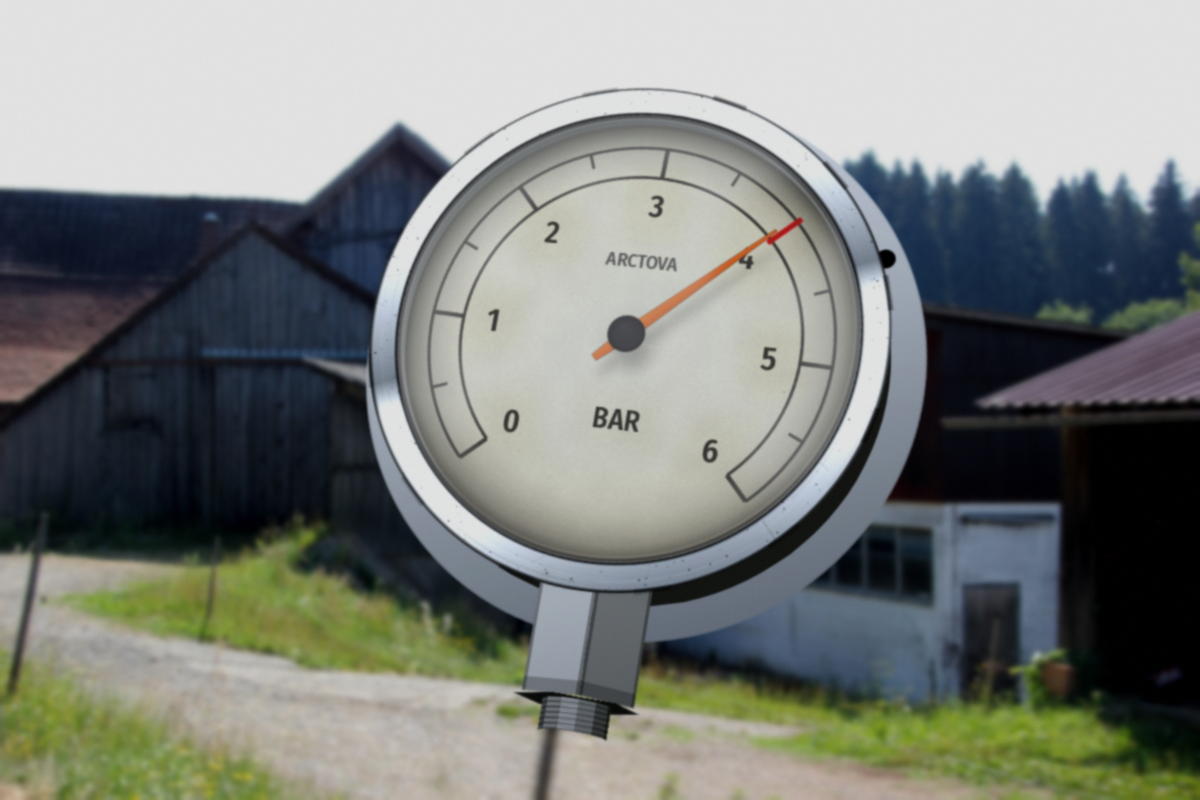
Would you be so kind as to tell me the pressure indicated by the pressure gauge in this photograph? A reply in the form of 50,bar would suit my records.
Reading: 4,bar
